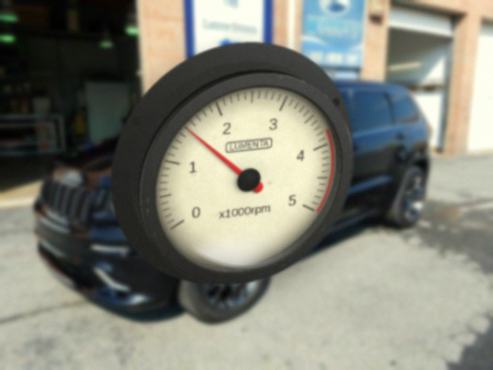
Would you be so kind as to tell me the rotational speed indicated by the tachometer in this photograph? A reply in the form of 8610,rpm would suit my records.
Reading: 1500,rpm
